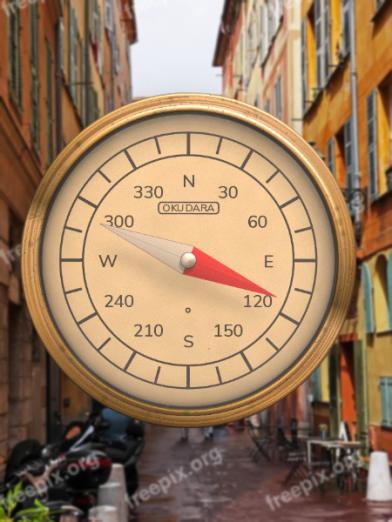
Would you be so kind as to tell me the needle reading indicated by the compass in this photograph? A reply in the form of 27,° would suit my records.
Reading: 112.5,°
